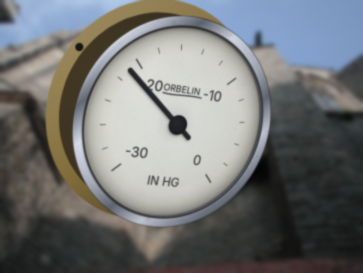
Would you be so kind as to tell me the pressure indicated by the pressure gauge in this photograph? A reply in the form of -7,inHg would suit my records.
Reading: -21,inHg
